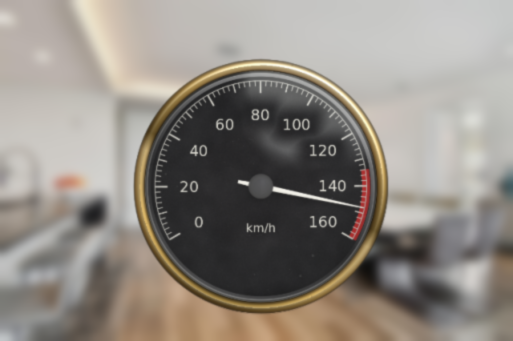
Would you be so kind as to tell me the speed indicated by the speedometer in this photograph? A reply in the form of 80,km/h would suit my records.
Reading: 148,km/h
